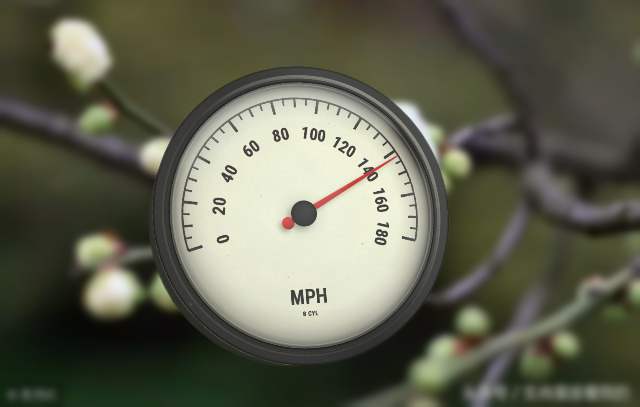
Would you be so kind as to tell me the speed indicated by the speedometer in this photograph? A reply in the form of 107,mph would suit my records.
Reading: 142.5,mph
